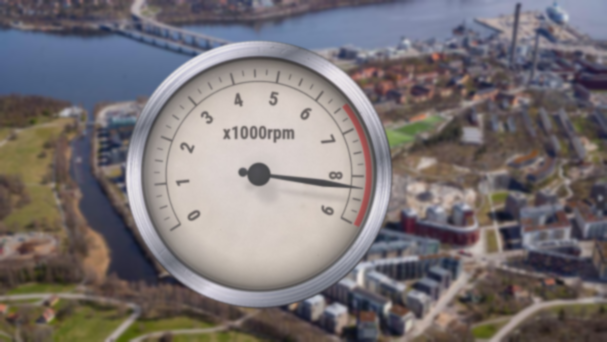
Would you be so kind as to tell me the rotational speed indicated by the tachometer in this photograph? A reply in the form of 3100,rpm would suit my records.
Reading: 8250,rpm
